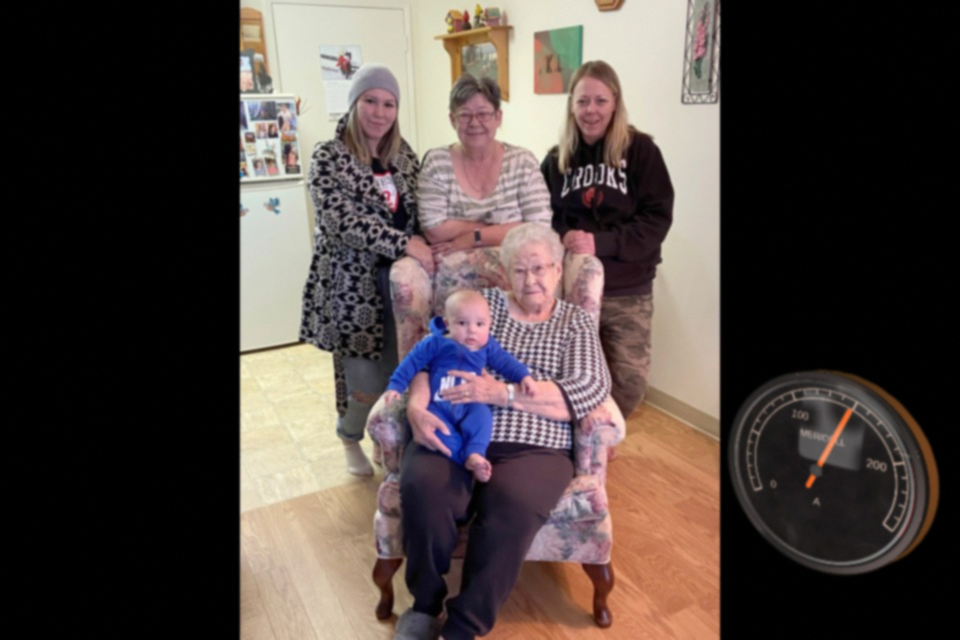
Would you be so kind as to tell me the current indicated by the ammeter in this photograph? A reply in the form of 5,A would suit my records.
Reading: 150,A
